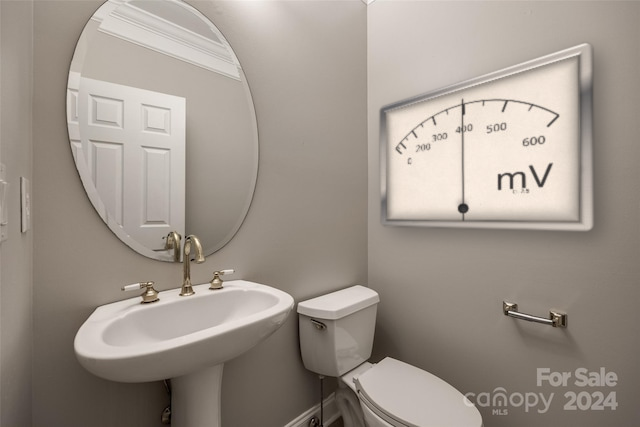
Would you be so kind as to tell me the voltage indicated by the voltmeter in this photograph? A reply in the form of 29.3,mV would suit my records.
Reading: 400,mV
